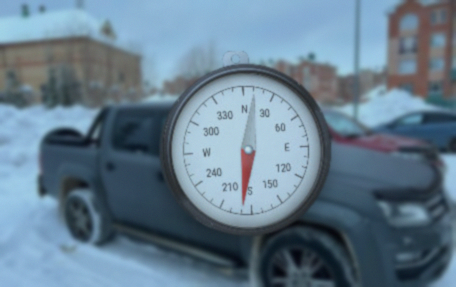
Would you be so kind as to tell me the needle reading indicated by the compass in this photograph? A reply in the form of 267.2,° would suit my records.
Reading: 190,°
